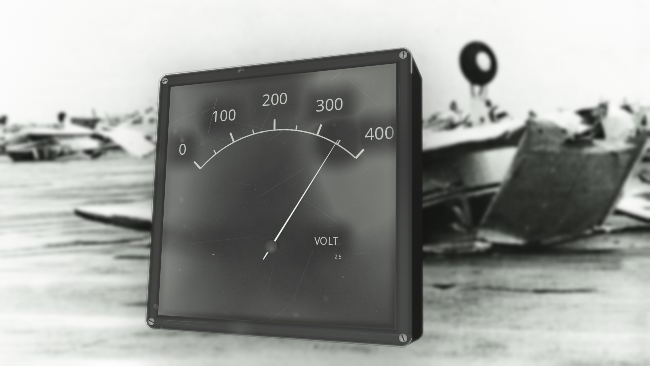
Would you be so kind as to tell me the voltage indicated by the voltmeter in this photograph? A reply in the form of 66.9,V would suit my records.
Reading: 350,V
